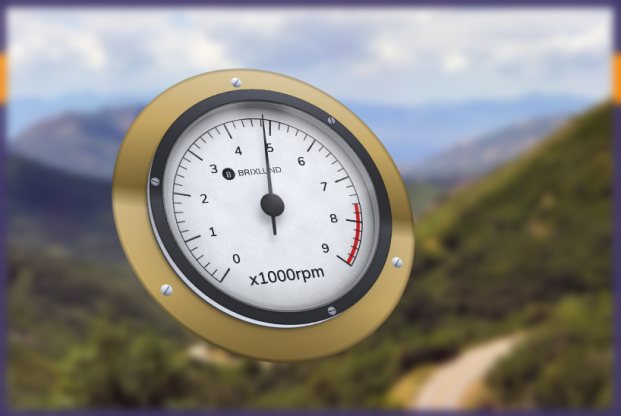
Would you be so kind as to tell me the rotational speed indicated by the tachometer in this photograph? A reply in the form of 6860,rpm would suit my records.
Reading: 4800,rpm
